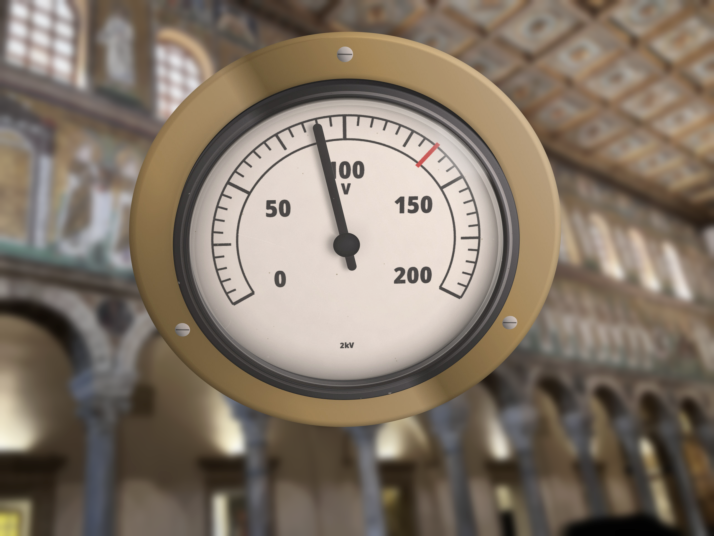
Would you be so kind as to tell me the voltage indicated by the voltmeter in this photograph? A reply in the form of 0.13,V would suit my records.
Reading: 90,V
